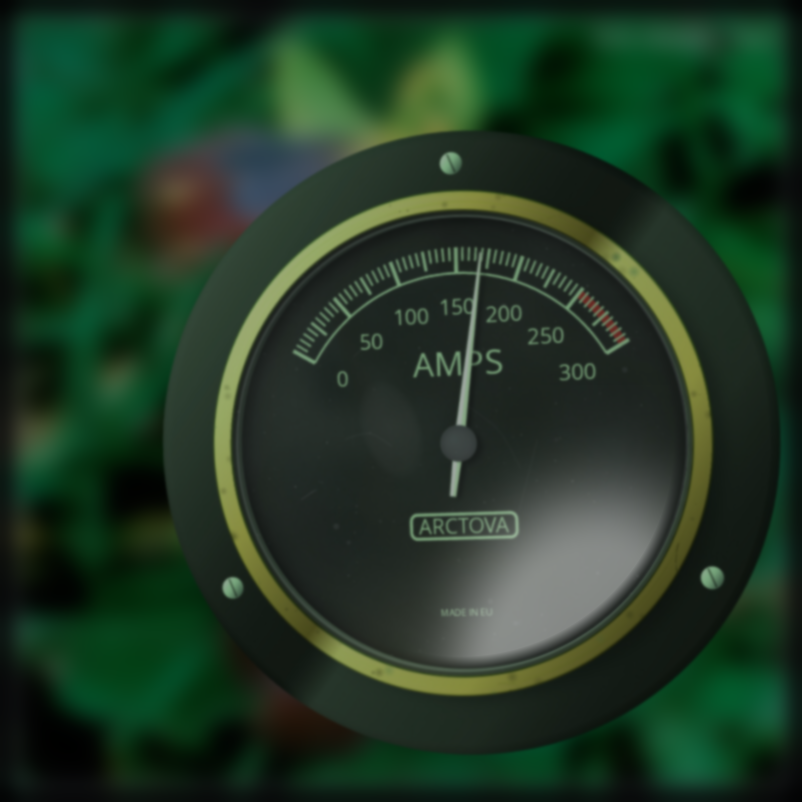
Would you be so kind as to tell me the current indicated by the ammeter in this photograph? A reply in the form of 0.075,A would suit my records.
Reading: 170,A
